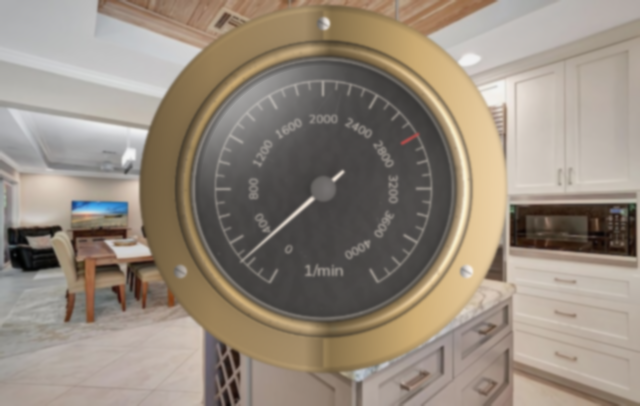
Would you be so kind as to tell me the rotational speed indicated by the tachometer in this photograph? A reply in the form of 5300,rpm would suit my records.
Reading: 250,rpm
